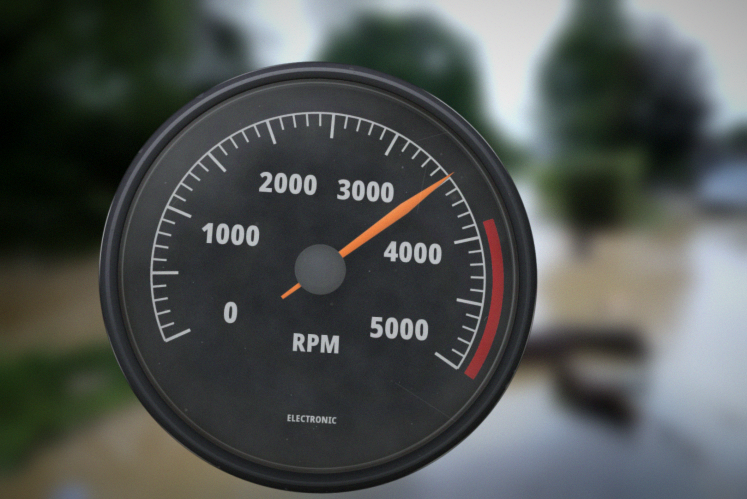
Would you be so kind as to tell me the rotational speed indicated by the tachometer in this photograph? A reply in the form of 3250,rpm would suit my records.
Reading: 3500,rpm
